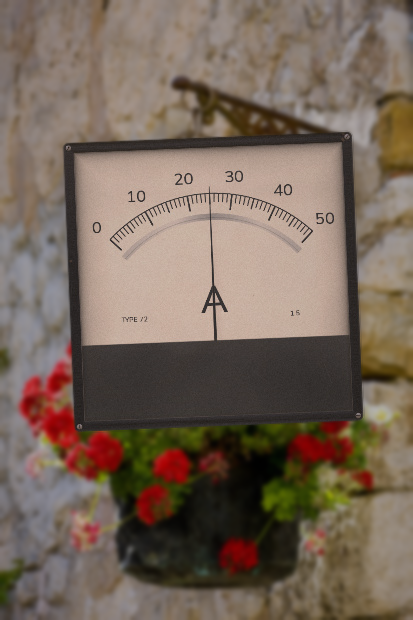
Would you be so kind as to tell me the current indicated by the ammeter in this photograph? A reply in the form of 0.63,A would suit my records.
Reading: 25,A
